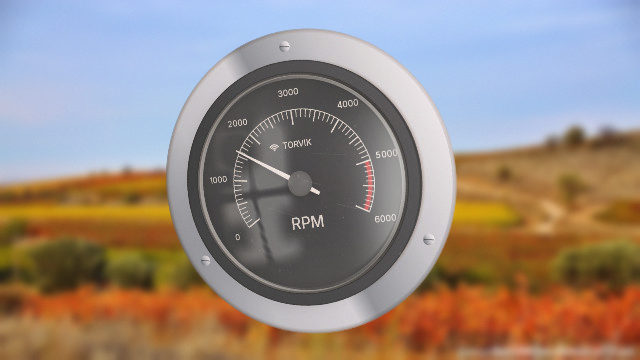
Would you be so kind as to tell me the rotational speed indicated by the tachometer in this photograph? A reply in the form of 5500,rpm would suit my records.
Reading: 1600,rpm
